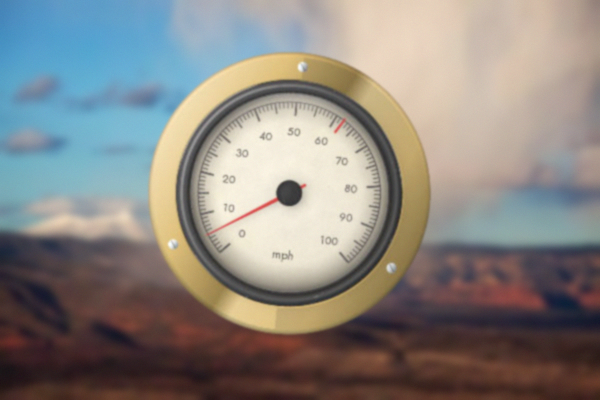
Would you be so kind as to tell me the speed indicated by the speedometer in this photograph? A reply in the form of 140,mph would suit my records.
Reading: 5,mph
